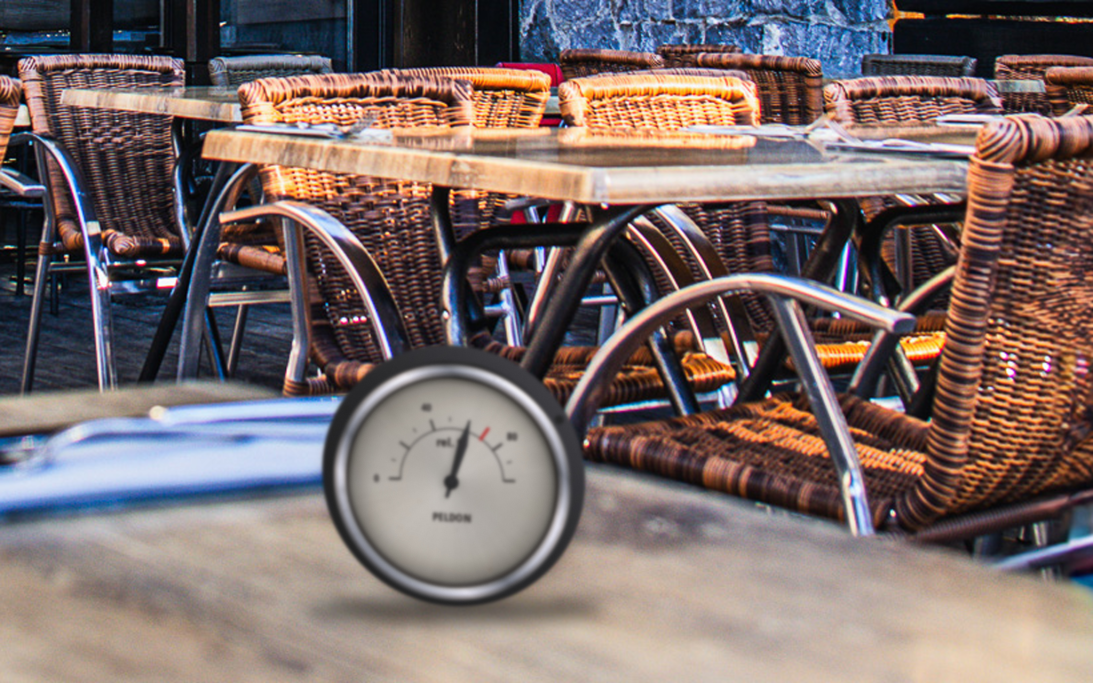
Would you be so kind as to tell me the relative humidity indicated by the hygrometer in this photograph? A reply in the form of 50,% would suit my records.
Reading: 60,%
